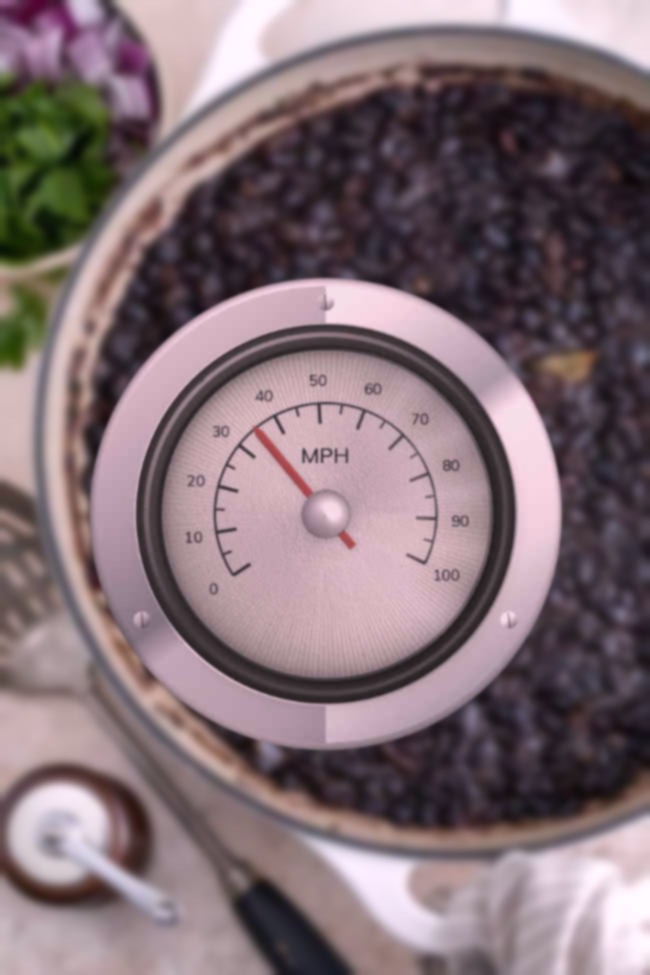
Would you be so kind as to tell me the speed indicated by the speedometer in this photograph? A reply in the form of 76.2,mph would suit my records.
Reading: 35,mph
